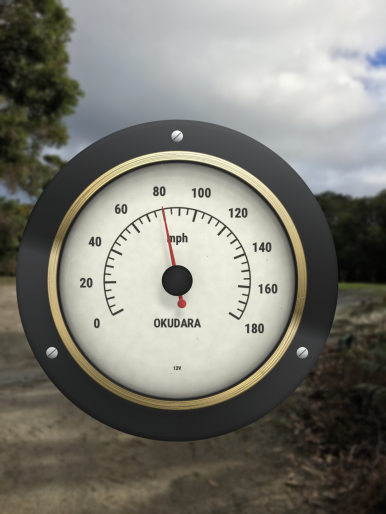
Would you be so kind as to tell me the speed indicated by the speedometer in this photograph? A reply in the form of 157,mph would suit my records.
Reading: 80,mph
